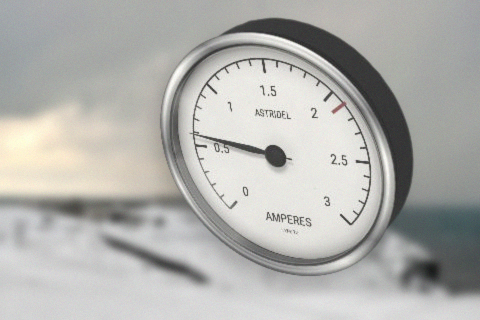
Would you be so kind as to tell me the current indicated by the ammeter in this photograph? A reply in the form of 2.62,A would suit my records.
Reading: 0.6,A
